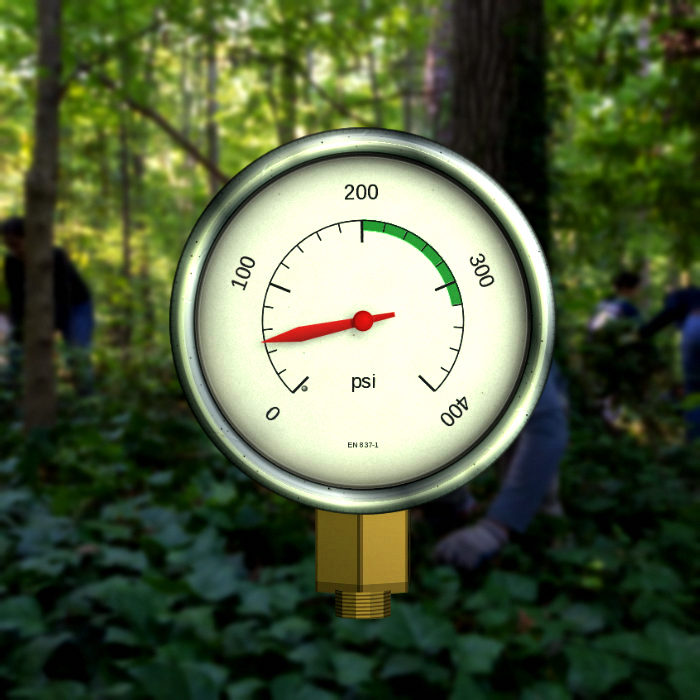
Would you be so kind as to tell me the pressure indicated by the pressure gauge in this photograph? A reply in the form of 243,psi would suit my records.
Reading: 50,psi
